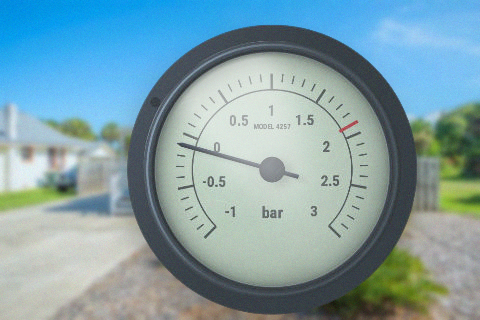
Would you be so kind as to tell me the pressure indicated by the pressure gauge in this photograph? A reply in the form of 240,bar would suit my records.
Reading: -0.1,bar
